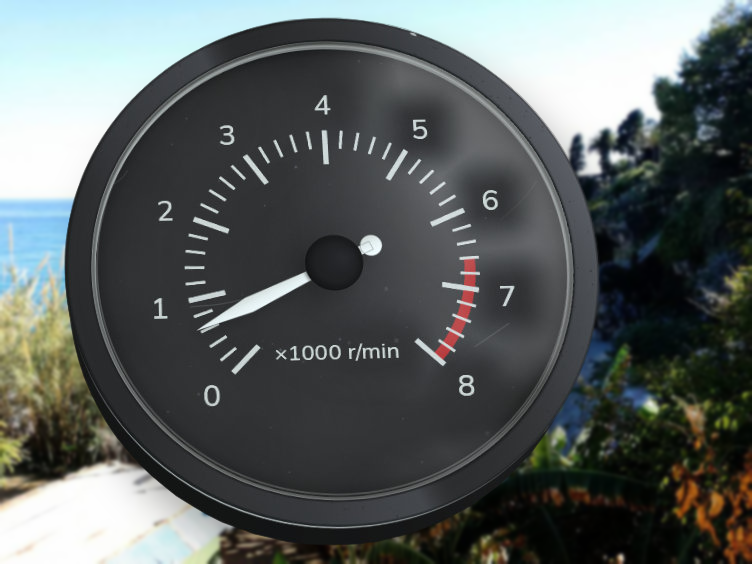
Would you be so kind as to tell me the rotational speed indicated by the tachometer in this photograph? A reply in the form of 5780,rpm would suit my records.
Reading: 600,rpm
